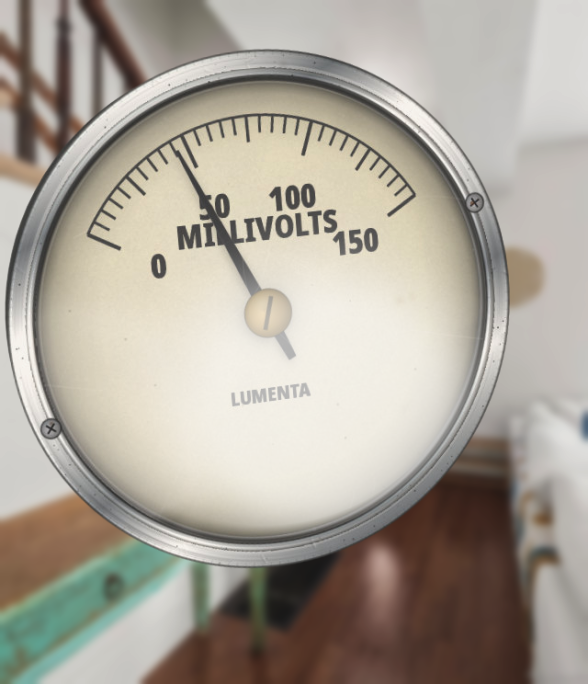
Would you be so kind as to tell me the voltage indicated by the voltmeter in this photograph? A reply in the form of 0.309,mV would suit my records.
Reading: 45,mV
